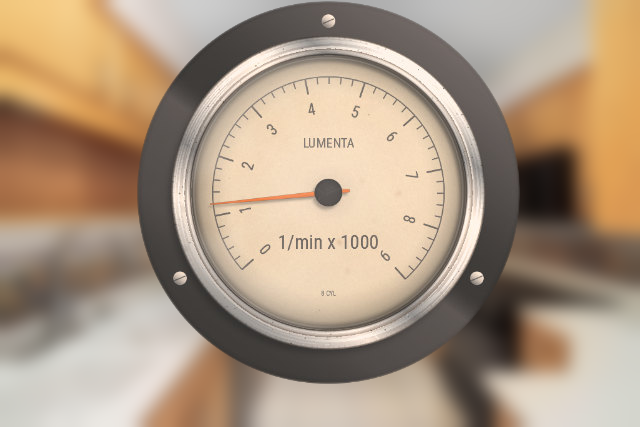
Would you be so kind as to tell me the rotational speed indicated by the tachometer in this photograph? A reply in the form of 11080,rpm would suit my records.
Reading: 1200,rpm
